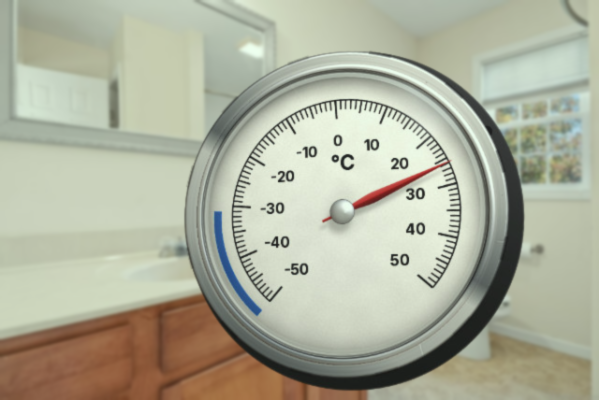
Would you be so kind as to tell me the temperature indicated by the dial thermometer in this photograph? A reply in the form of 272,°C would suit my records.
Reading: 26,°C
